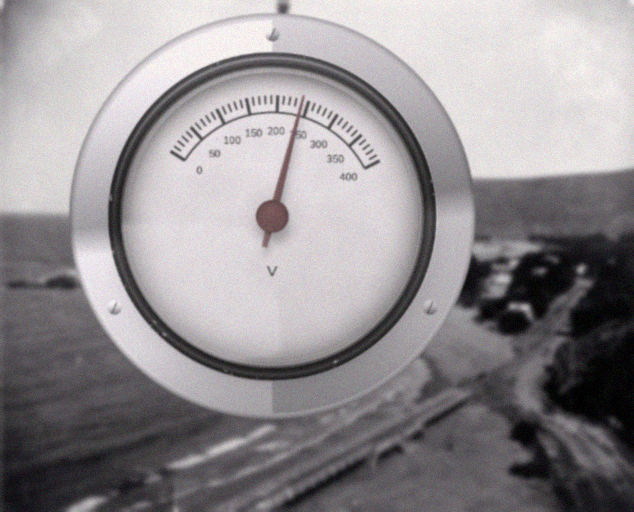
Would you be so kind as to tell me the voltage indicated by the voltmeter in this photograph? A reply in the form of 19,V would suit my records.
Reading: 240,V
